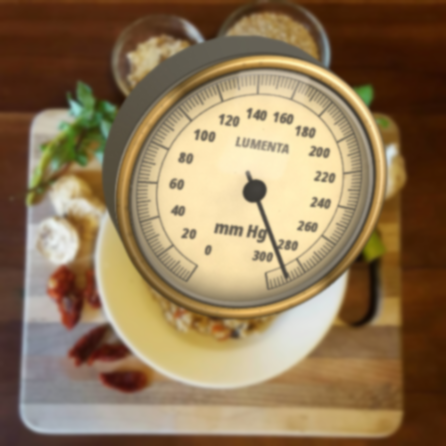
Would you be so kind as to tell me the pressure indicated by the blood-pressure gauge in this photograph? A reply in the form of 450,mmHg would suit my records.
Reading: 290,mmHg
